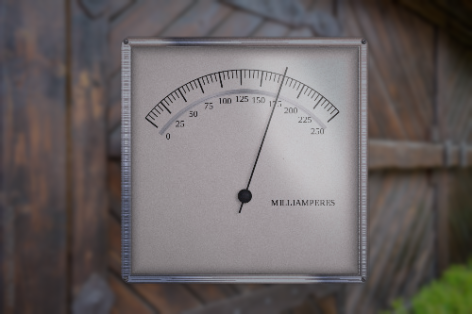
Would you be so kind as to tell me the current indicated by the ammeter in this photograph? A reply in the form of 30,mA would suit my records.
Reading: 175,mA
